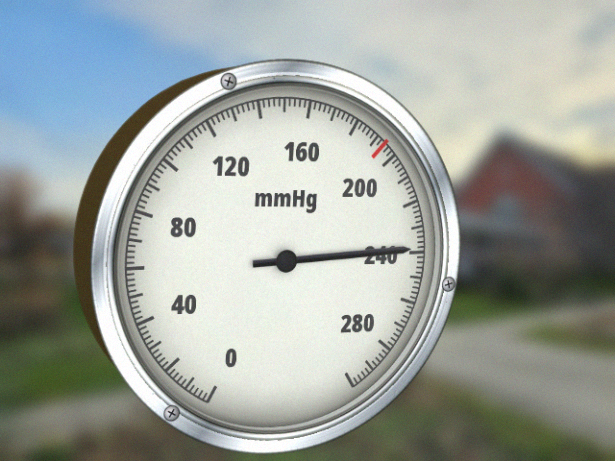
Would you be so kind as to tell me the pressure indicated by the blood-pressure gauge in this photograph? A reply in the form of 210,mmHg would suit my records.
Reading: 238,mmHg
